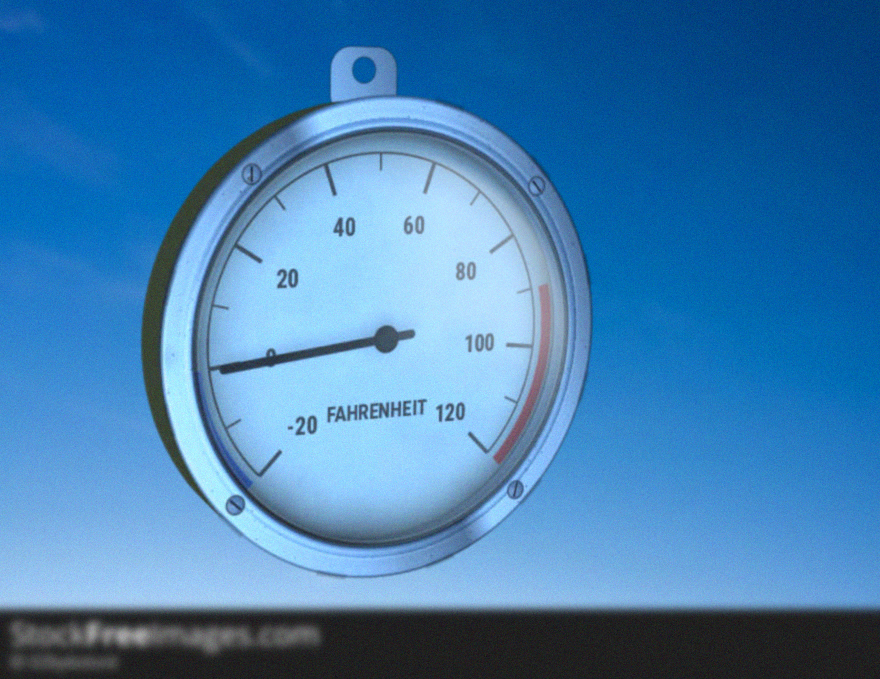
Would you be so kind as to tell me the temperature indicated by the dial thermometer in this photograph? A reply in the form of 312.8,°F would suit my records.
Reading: 0,°F
